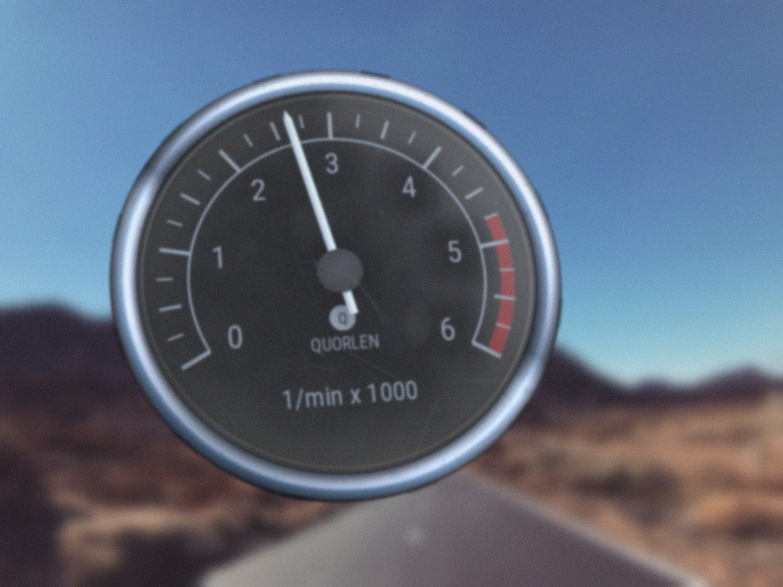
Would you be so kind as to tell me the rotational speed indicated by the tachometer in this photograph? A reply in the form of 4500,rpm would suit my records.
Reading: 2625,rpm
